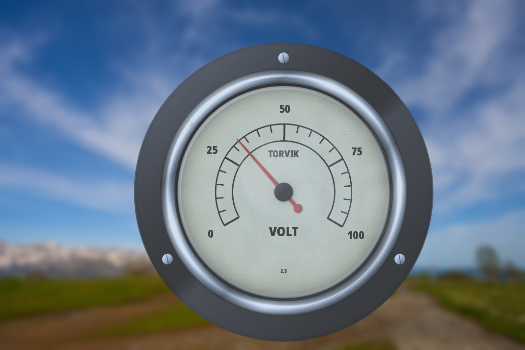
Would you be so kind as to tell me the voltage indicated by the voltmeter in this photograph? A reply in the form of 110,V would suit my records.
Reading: 32.5,V
